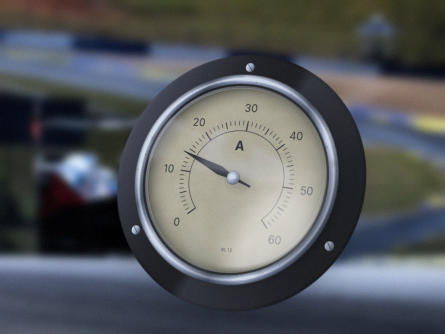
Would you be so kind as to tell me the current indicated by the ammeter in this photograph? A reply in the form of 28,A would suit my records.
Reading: 14,A
